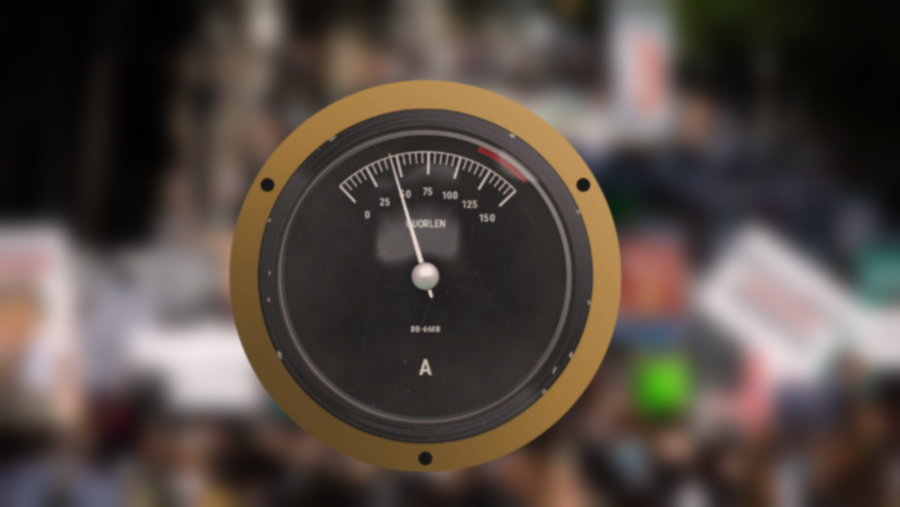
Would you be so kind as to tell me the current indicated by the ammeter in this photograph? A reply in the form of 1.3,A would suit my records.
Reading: 45,A
